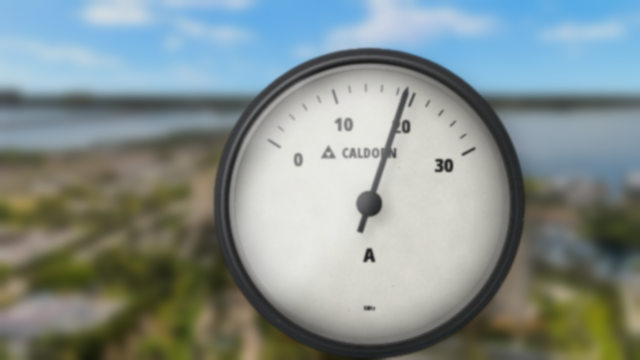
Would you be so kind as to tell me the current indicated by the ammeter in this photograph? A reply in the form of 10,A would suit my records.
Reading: 19,A
